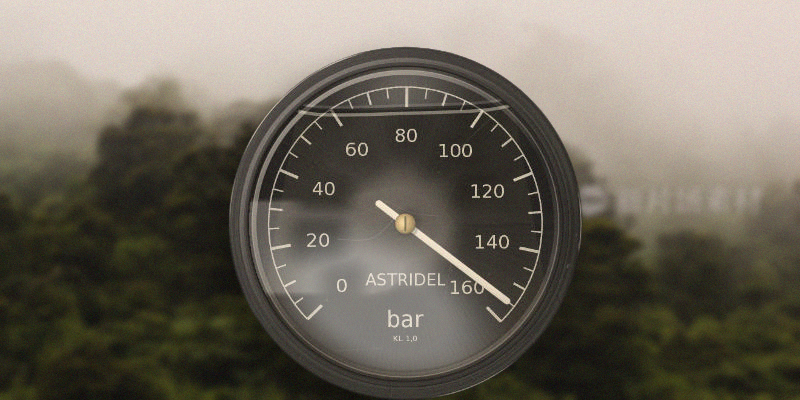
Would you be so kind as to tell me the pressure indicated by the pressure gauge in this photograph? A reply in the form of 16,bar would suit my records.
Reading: 155,bar
